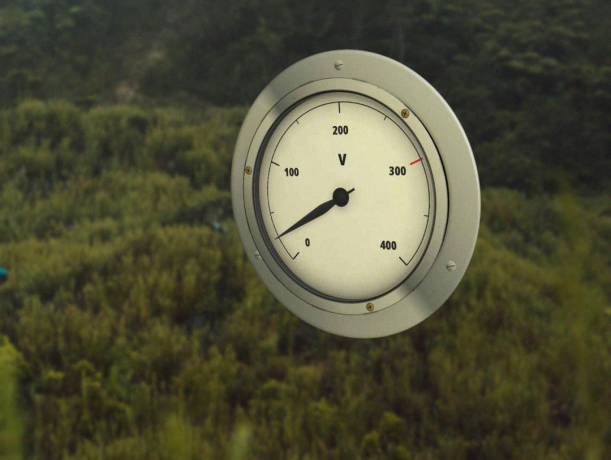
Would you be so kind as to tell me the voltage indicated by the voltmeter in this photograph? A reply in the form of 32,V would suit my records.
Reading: 25,V
